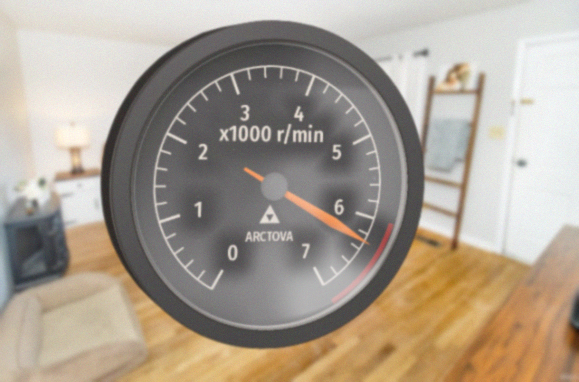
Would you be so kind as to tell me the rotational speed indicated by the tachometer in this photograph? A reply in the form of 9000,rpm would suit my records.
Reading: 6300,rpm
